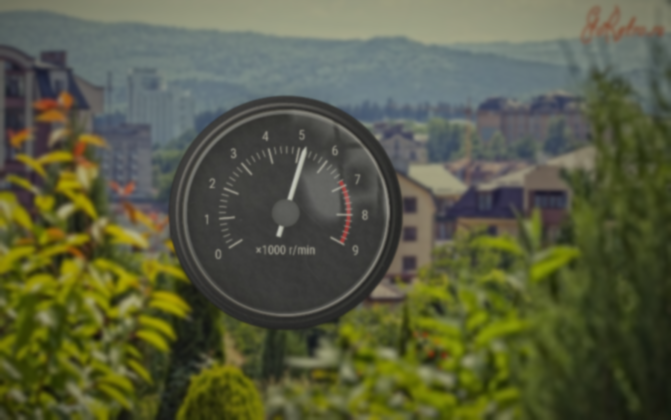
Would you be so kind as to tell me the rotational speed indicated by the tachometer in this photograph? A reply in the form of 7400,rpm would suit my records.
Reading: 5200,rpm
